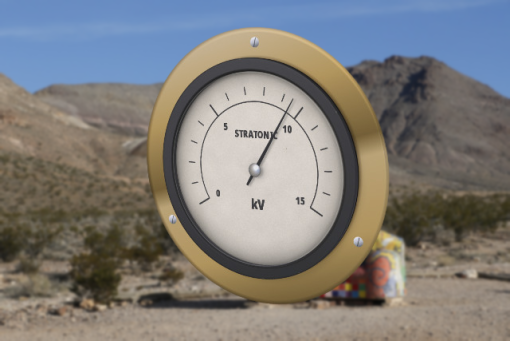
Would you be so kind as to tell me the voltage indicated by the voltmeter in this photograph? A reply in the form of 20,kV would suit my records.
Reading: 9.5,kV
